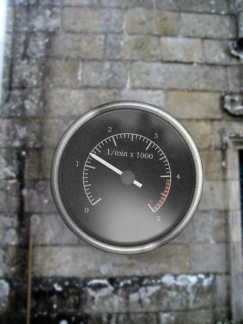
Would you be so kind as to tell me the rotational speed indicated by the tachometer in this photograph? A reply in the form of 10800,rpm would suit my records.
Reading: 1300,rpm
